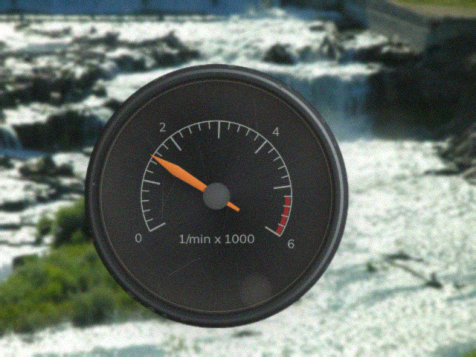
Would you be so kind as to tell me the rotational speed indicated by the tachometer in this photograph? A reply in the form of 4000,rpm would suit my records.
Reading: 1500,rpm
